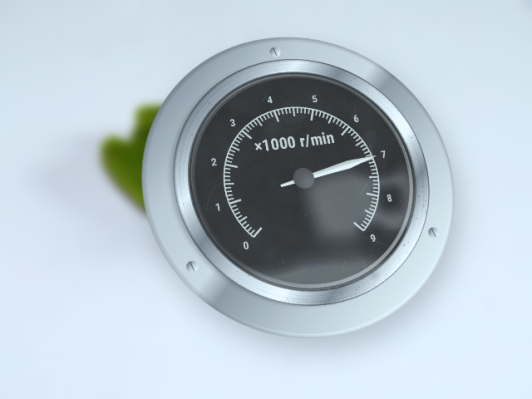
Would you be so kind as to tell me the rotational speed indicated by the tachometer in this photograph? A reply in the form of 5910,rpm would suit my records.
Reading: 7000,rpm
